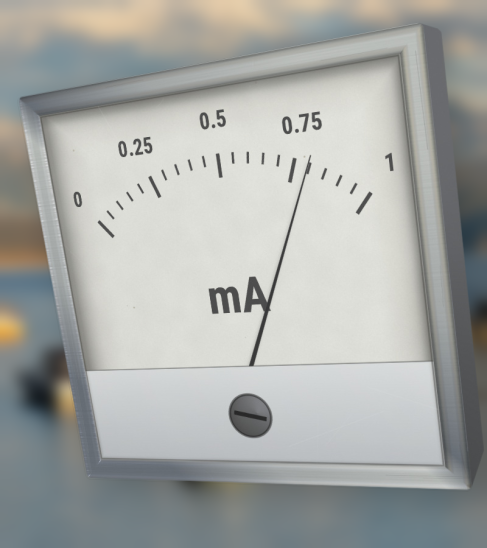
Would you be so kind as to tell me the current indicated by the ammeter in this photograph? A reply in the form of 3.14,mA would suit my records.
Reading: 0.8,mA
